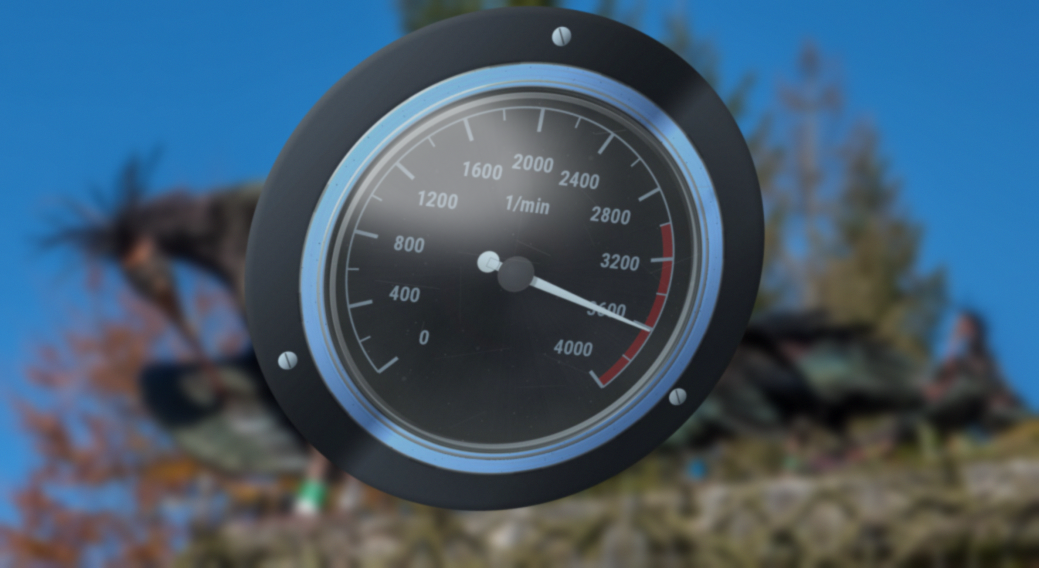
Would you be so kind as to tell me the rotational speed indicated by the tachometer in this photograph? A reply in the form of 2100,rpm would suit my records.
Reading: 3600,rpm
